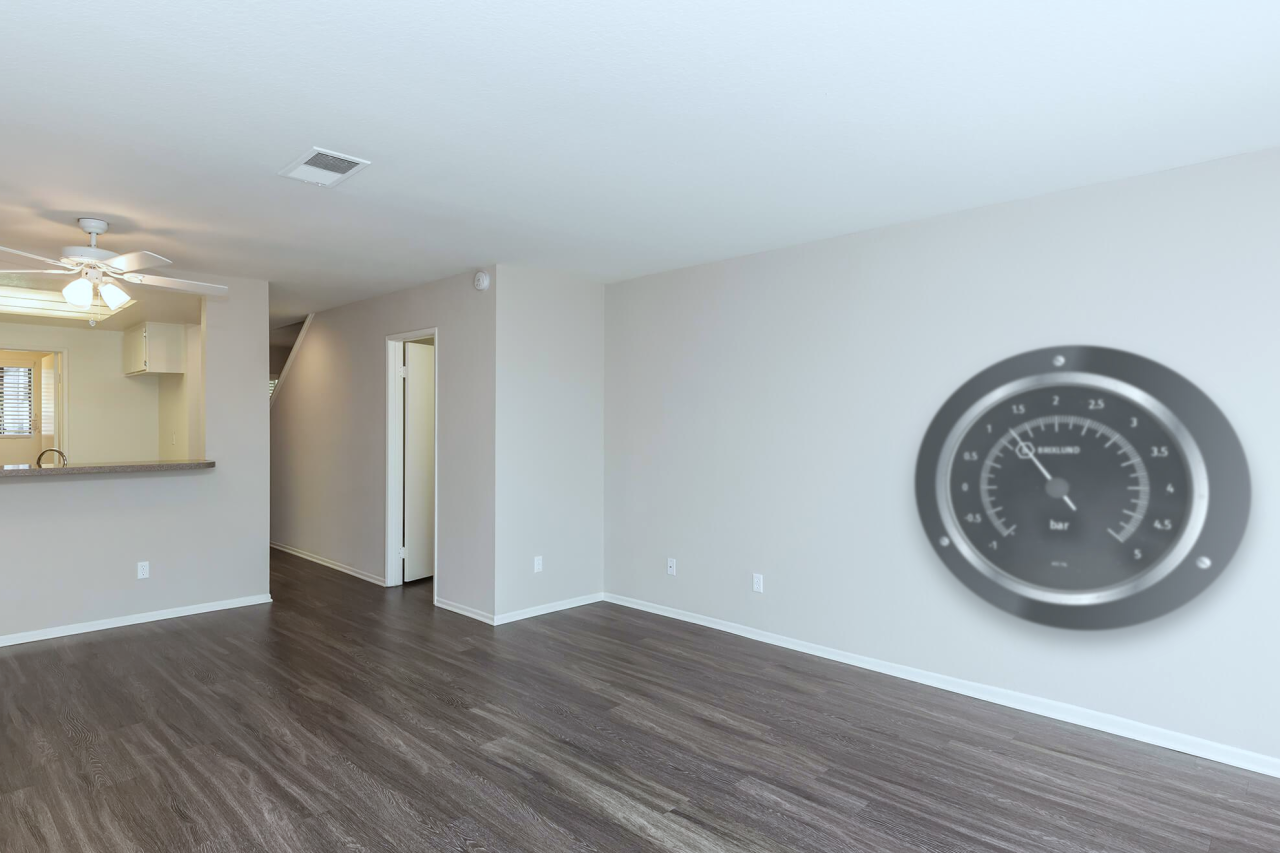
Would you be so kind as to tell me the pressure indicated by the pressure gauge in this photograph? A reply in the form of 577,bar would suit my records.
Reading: 1.25,bar
